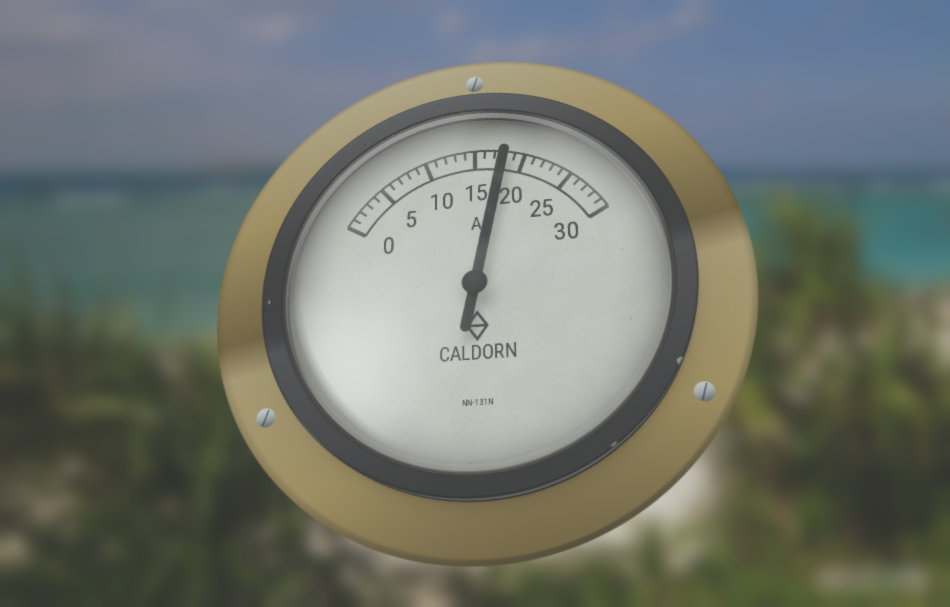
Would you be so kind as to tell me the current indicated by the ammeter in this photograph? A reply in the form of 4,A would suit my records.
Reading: 18,A
